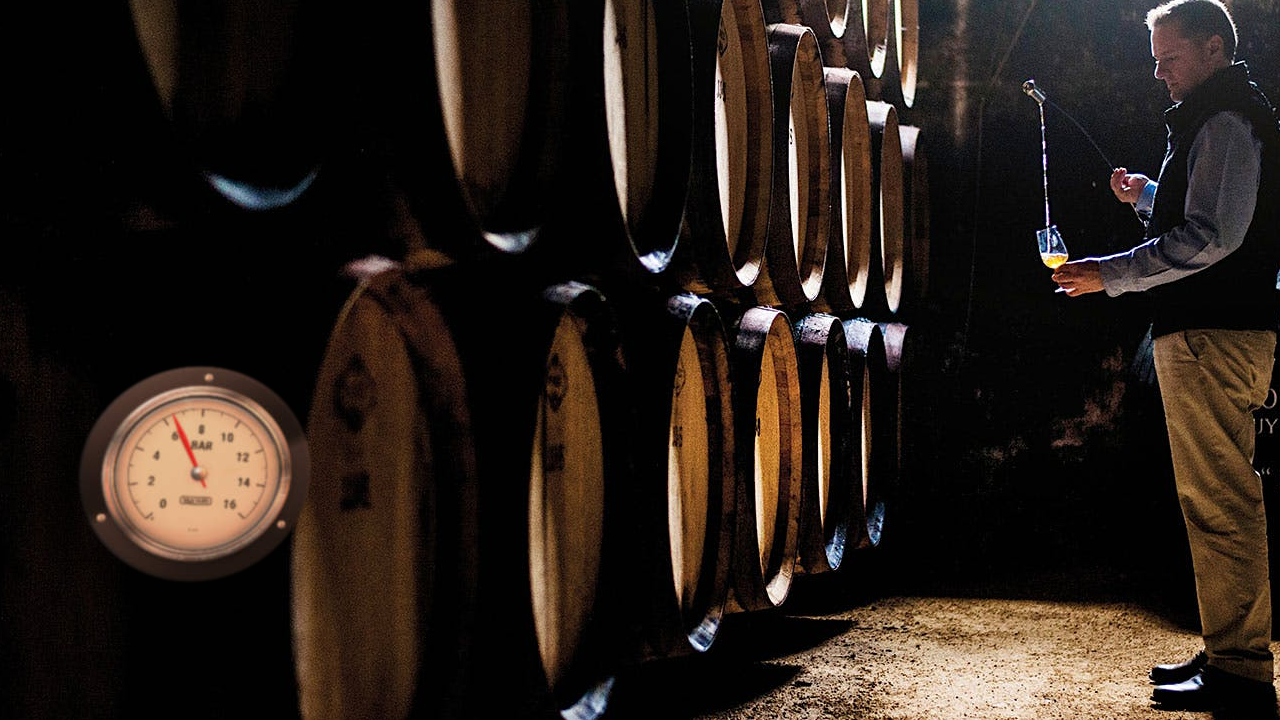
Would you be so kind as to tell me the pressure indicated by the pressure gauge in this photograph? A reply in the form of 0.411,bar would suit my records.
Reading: 6.5,bar
